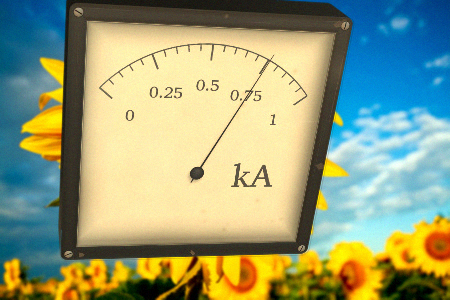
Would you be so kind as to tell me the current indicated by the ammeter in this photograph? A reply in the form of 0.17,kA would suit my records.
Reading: 0.75,kA
